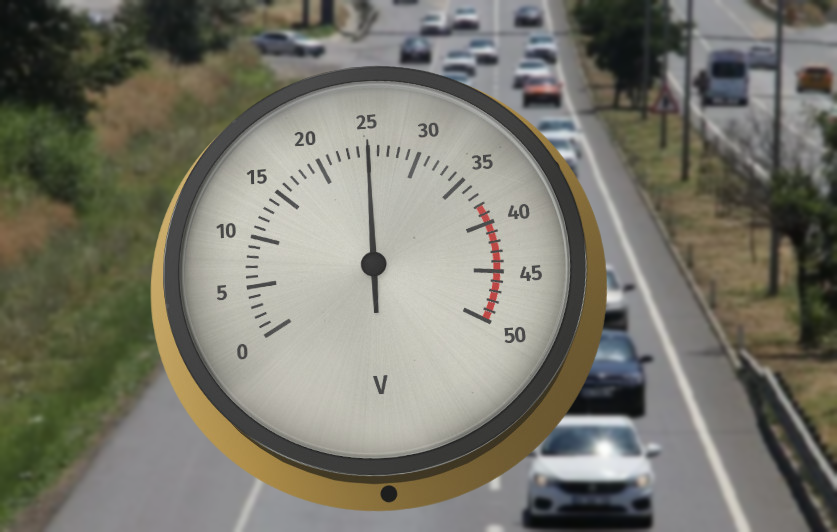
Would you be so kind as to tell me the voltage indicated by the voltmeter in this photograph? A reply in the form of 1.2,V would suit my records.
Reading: 25,V
